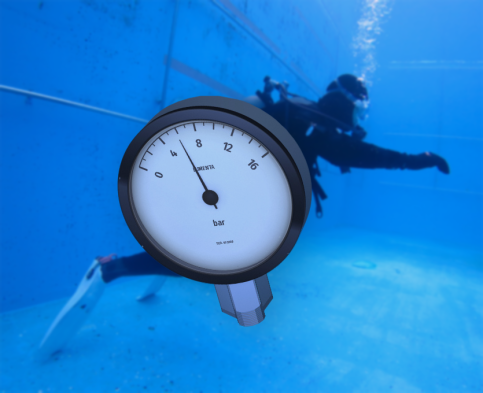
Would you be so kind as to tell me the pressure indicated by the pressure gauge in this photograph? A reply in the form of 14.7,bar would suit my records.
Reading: 6,bar
